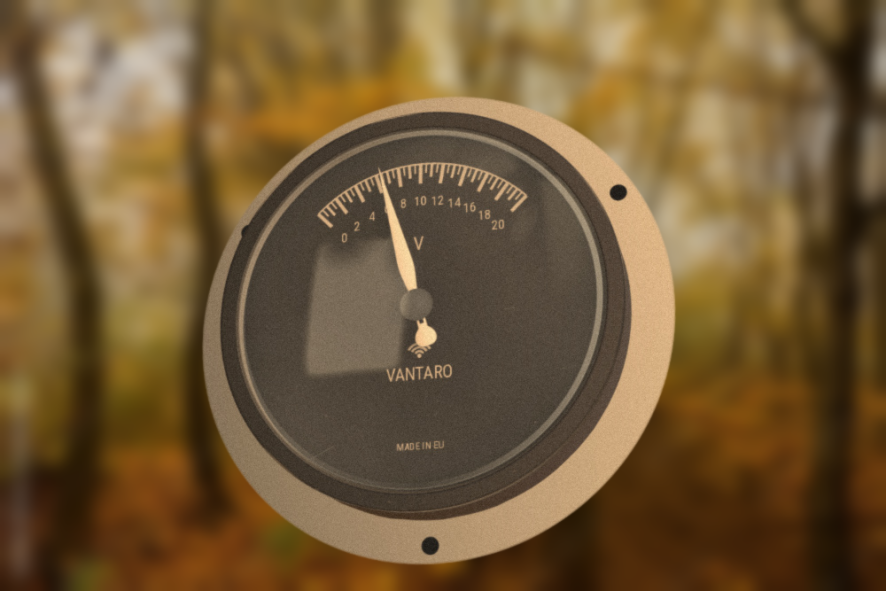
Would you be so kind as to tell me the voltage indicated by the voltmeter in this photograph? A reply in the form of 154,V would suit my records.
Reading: 6.5,V
